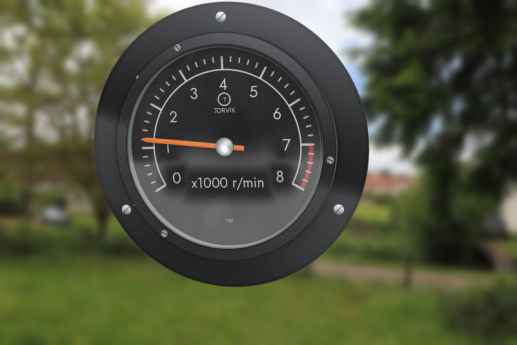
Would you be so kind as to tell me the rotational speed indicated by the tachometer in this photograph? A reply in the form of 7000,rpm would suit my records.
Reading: 1200,rpm
